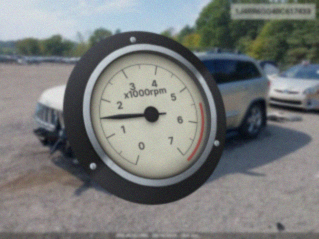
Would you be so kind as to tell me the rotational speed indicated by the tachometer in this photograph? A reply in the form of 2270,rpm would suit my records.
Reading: 1500,rpm
